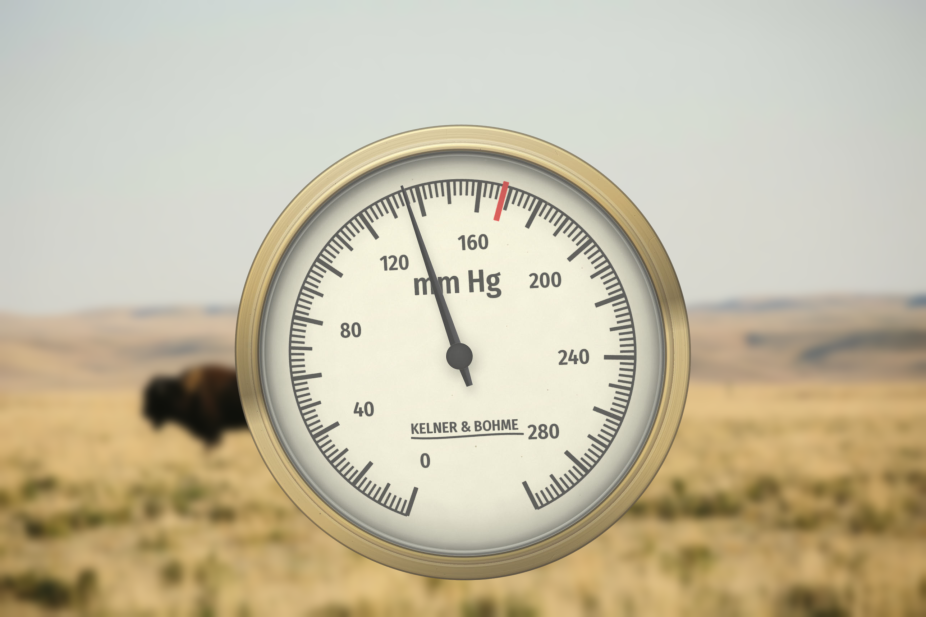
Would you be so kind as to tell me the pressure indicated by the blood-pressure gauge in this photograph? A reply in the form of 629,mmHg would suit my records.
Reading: 136,mmHg
